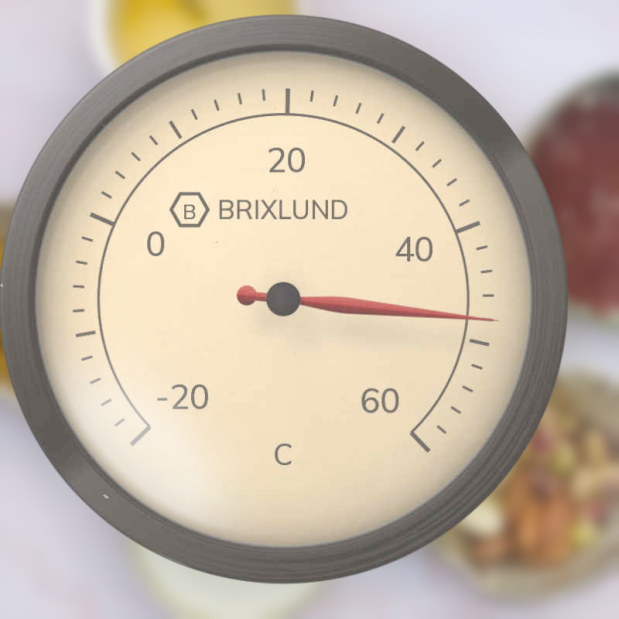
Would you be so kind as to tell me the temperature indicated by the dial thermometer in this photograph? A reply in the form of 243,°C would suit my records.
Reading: 48,°C
